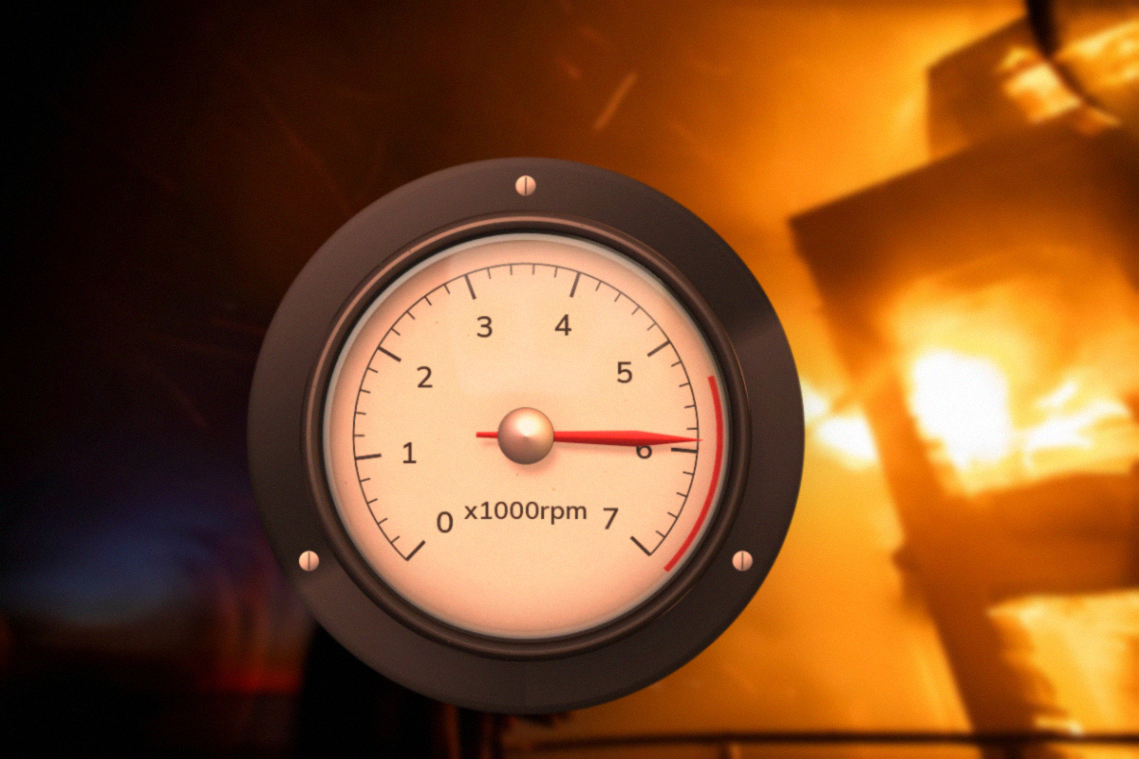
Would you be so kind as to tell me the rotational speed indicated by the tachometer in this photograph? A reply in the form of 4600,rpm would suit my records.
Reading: 5900,rpm
